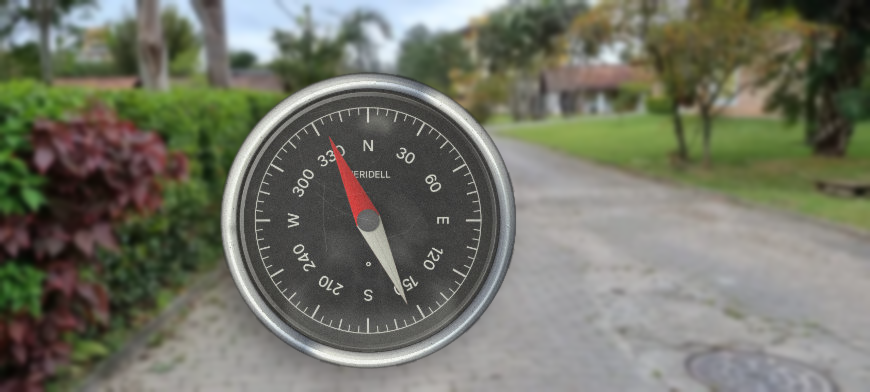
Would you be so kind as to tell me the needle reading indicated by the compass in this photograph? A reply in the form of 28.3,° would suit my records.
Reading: 335,°
